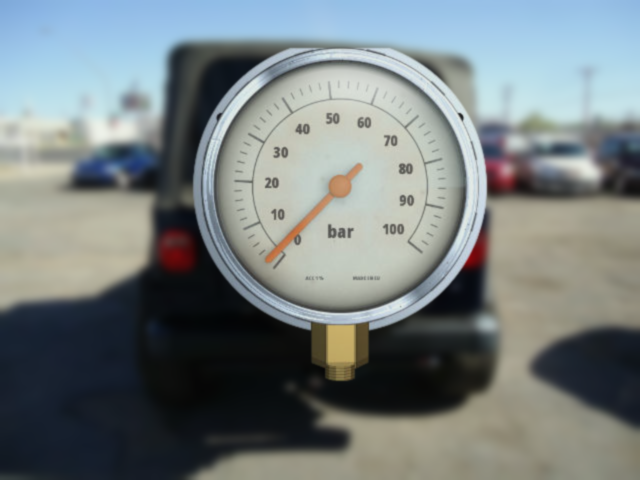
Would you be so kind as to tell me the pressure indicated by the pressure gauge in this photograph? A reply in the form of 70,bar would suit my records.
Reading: 2,bar
